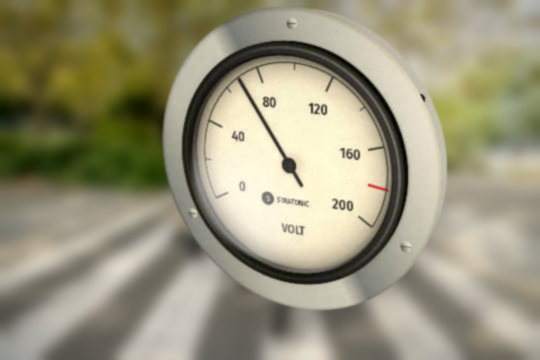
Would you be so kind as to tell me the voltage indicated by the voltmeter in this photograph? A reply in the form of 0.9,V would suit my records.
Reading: 70,V
